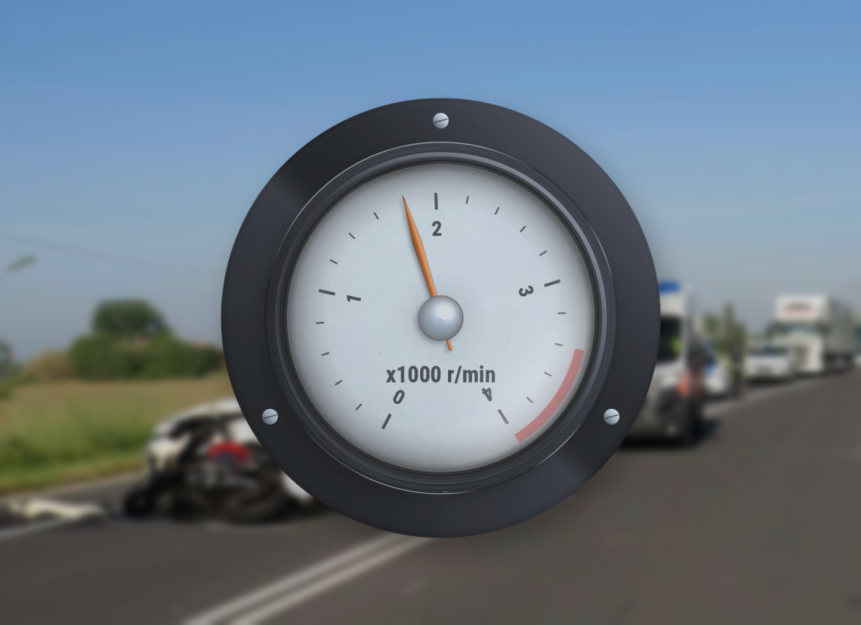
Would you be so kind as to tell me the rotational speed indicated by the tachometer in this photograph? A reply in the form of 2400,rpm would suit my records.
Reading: 1800,rpm
